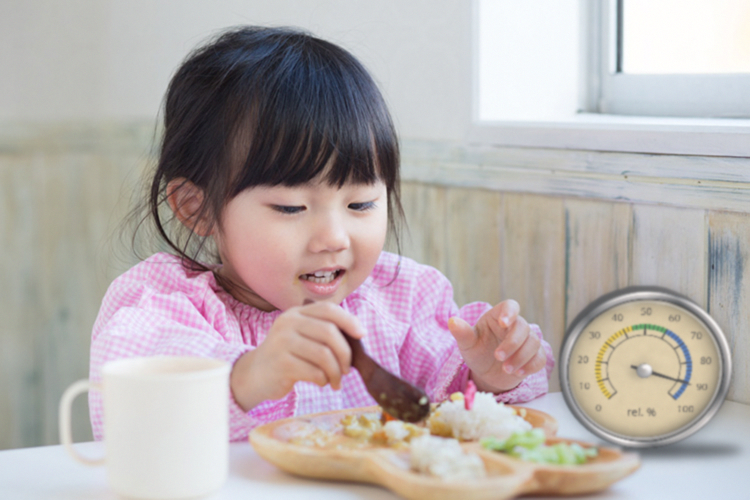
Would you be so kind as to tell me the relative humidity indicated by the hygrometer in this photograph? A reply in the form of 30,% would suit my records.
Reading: 90,%
